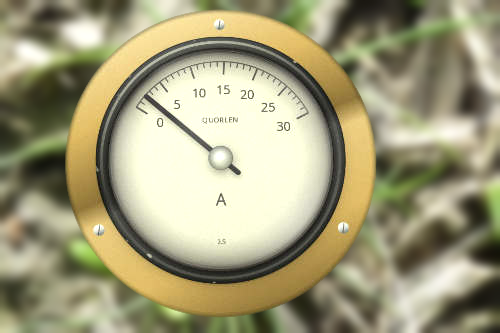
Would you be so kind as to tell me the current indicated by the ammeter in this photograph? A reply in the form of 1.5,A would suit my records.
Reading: 2,A
